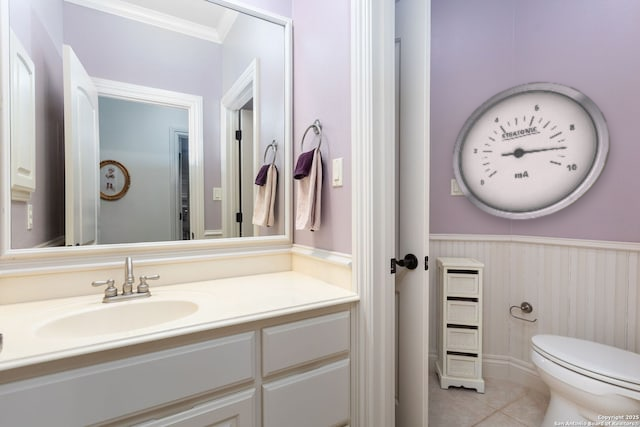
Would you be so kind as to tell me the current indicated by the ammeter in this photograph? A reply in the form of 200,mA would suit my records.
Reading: 9,mA
